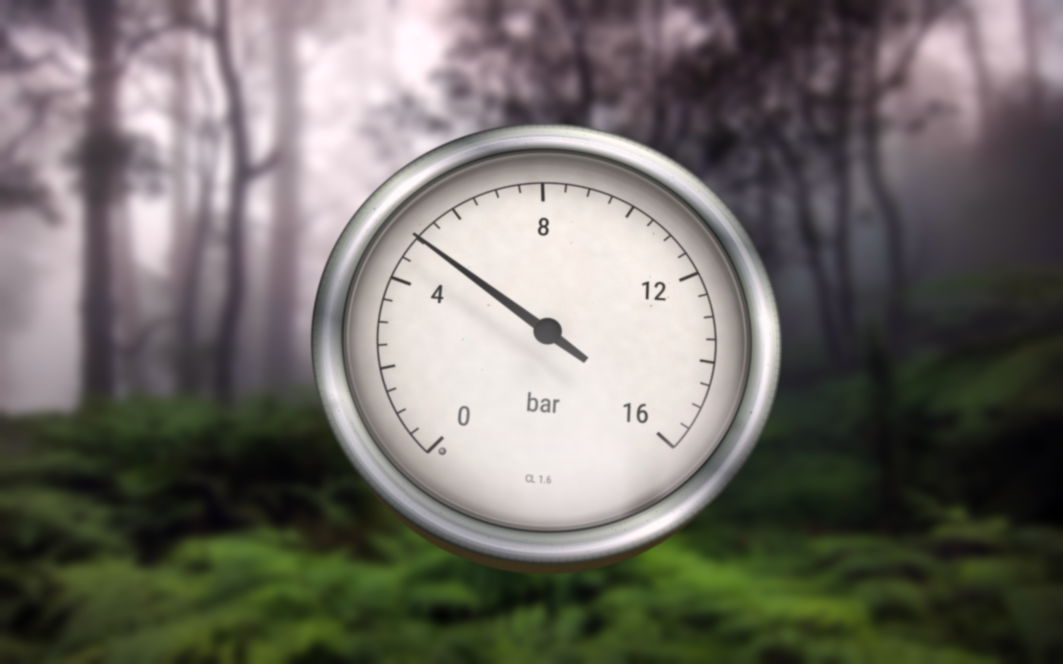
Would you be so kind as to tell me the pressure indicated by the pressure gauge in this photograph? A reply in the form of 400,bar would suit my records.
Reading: 5,bar
